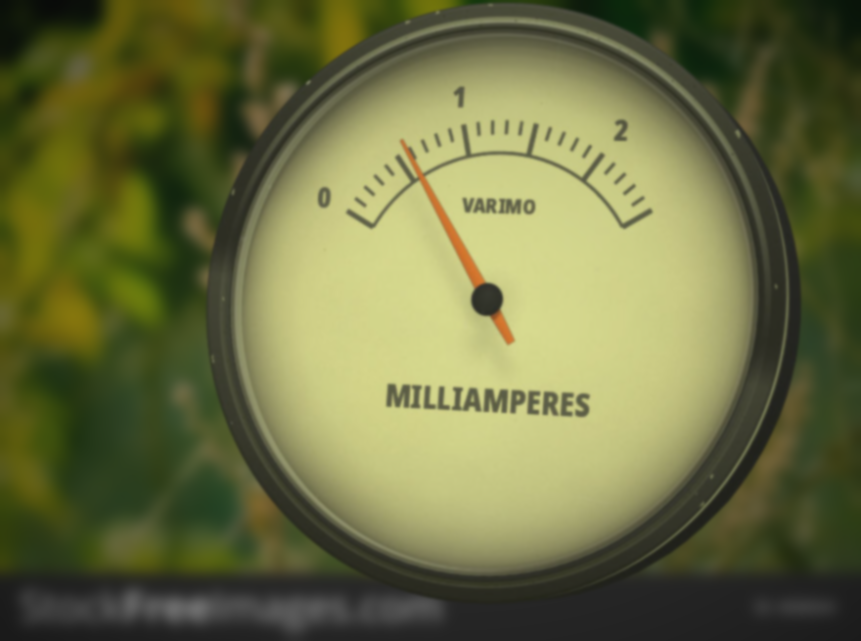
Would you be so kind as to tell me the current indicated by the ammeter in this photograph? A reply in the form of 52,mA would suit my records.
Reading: 0.6,mA
